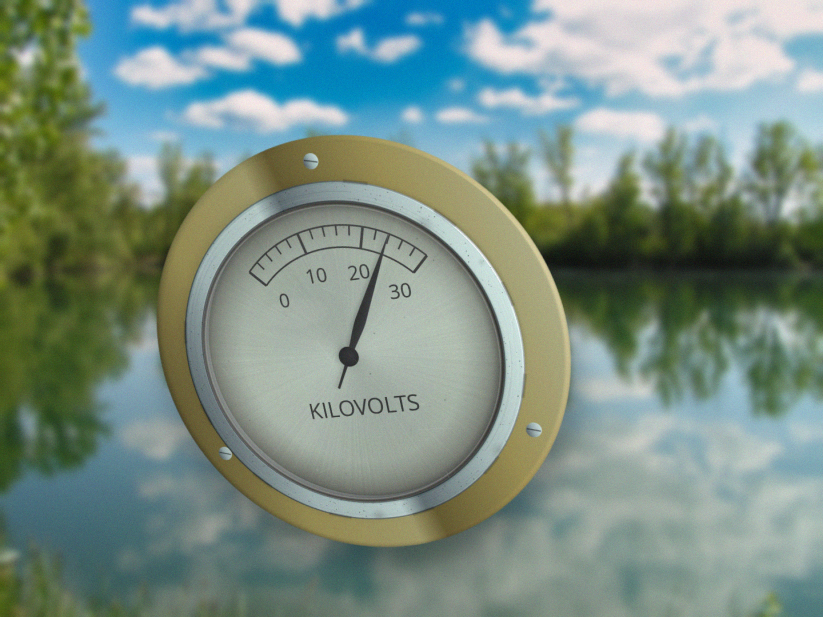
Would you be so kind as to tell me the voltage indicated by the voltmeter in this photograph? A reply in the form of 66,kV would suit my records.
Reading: 24,kV
